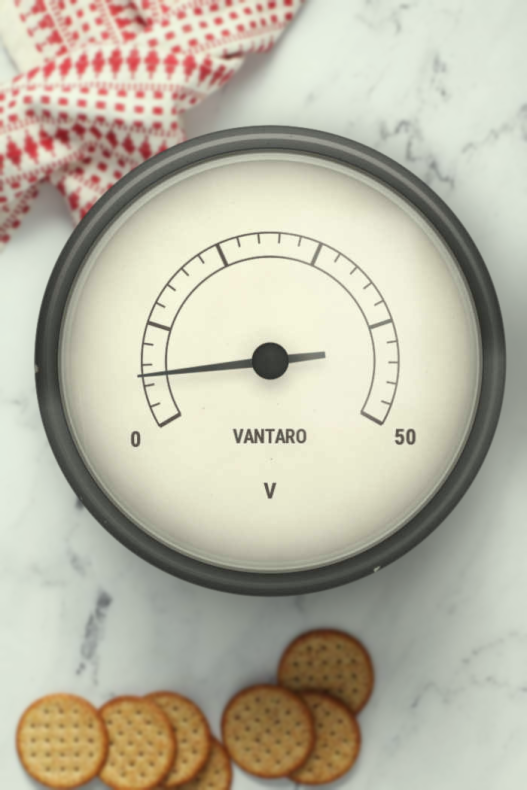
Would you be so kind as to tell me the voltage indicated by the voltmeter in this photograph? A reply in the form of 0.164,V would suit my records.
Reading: 5,V
